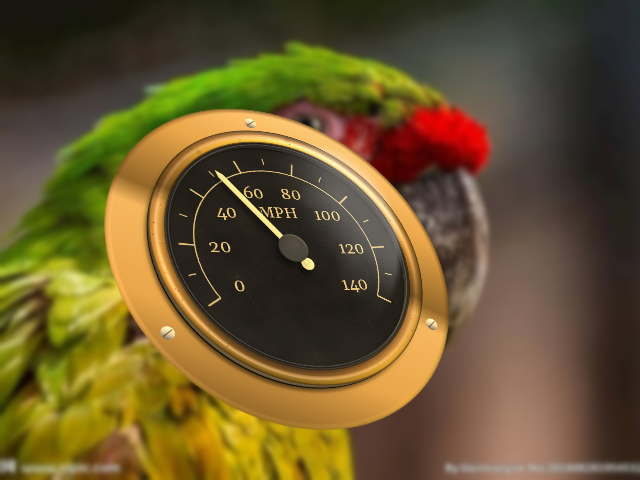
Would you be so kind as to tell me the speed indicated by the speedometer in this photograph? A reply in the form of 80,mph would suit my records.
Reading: 50,mph
